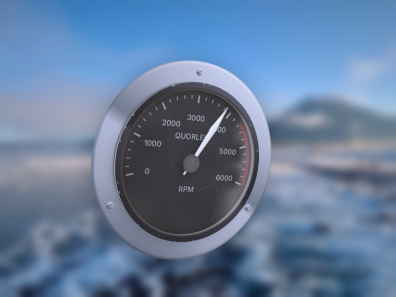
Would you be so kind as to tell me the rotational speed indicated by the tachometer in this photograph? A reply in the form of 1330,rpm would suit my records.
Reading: 3800,rpm
